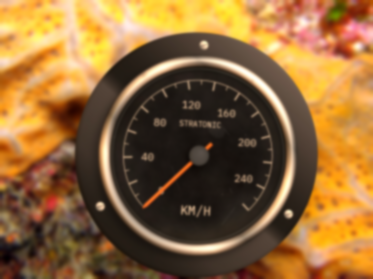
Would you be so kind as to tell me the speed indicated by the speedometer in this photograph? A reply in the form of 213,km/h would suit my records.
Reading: 0,km/h
